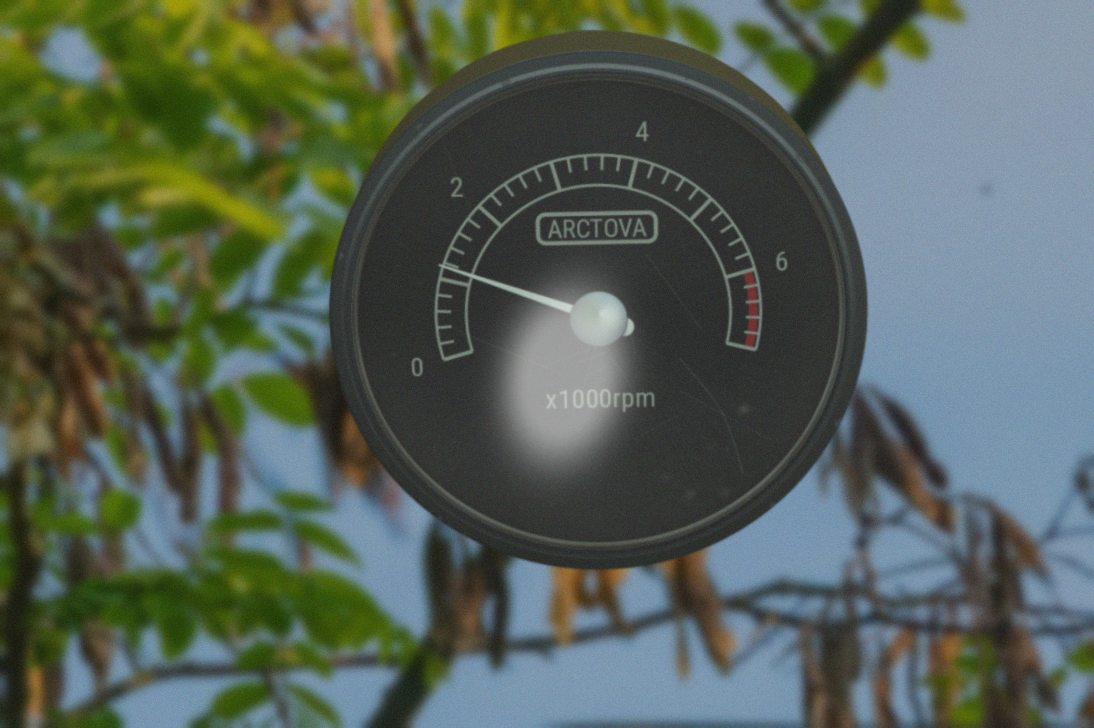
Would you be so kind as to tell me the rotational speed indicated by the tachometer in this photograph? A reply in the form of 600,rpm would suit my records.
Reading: 1200,rpm
